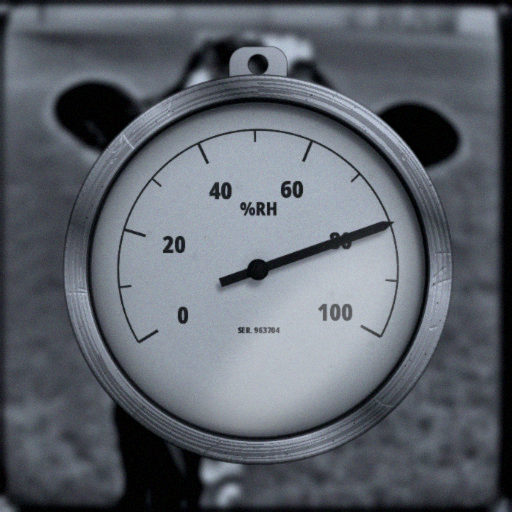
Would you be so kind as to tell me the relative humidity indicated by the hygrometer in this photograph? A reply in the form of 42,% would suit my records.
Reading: 80,%
